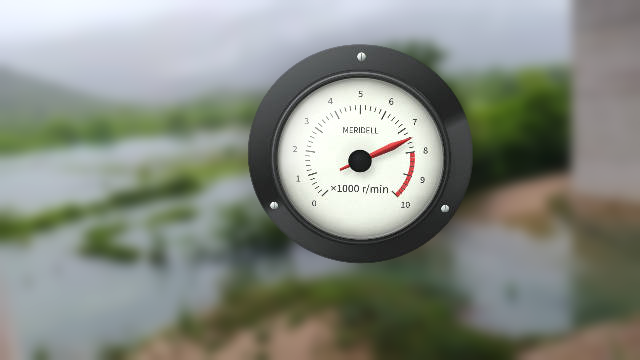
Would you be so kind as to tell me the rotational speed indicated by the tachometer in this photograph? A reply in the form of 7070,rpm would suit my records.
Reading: 7400,rpm
